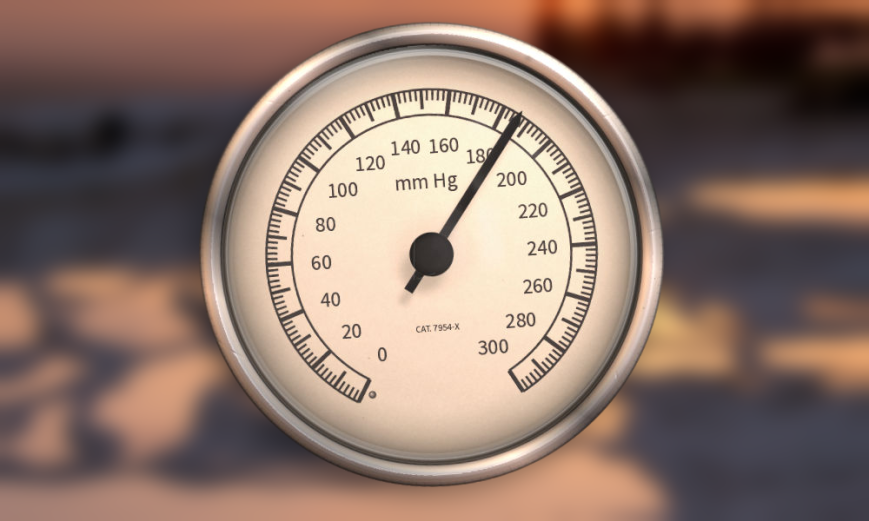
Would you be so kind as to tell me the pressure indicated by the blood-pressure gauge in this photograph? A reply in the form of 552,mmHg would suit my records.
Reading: 186,mmHg
